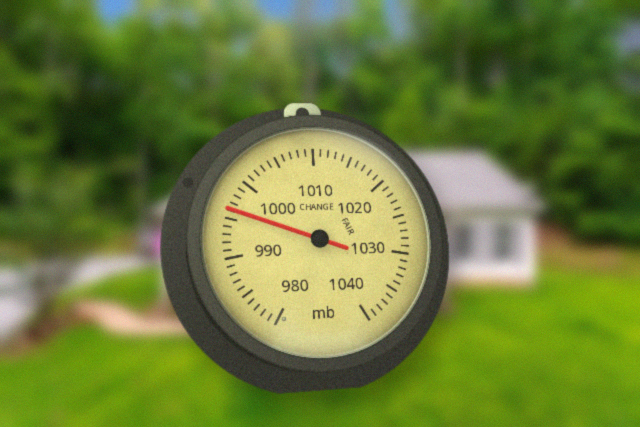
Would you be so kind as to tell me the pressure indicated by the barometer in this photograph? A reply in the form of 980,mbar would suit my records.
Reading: 996,mbar
